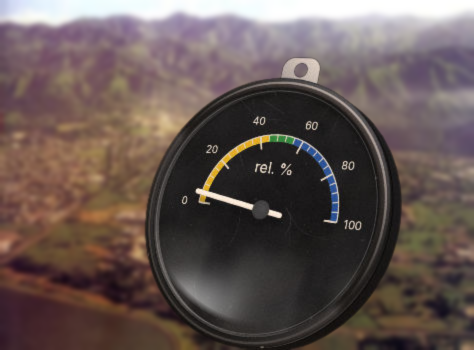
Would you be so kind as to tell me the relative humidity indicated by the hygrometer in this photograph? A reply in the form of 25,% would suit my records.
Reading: 4,%
